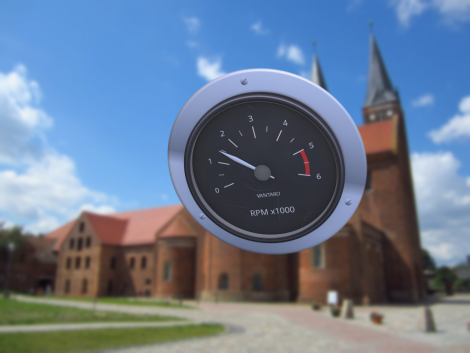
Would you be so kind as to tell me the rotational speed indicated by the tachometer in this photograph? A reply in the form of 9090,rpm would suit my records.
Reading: 1500,rpm
